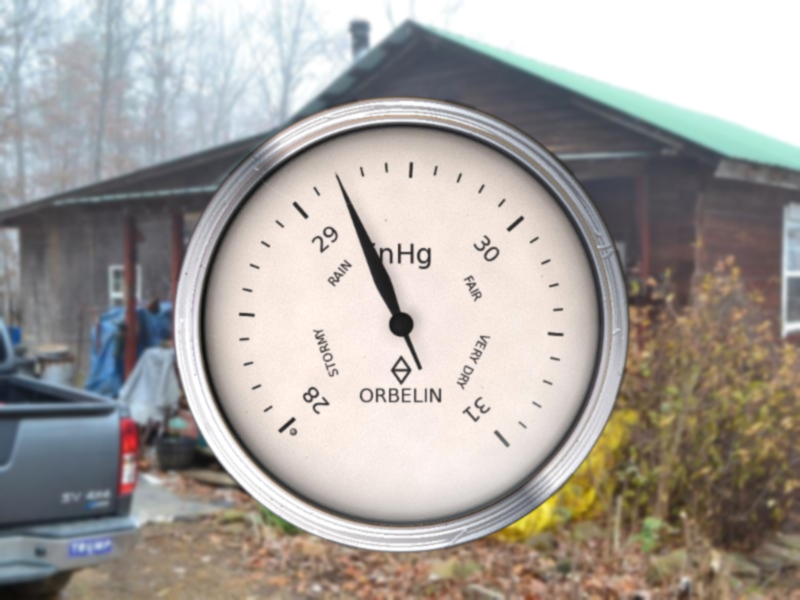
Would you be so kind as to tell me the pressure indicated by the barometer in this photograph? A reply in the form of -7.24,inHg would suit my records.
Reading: 29.2,inHg
